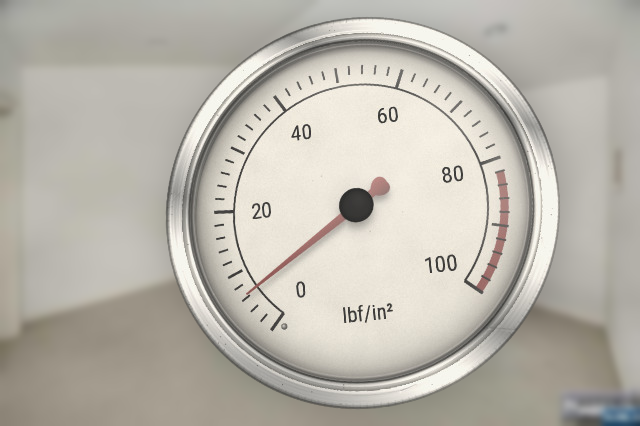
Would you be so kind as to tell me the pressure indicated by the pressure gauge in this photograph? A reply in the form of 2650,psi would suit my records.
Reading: 6,psi
